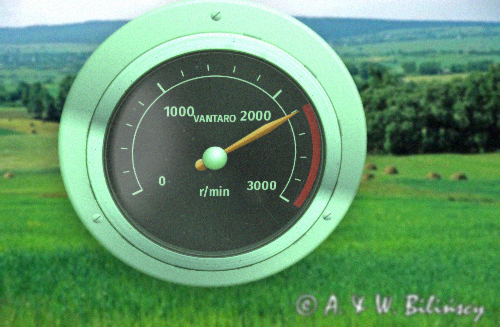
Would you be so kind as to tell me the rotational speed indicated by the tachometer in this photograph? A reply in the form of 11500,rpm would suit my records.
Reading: 2200,rpm
